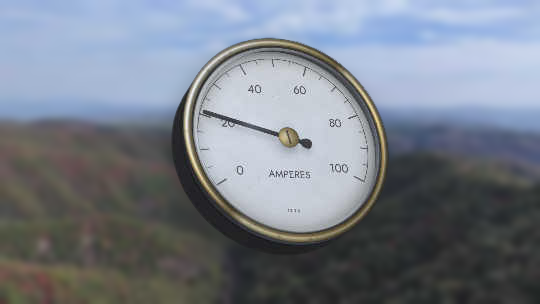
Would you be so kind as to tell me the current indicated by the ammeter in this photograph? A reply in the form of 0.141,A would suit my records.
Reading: 20,A
